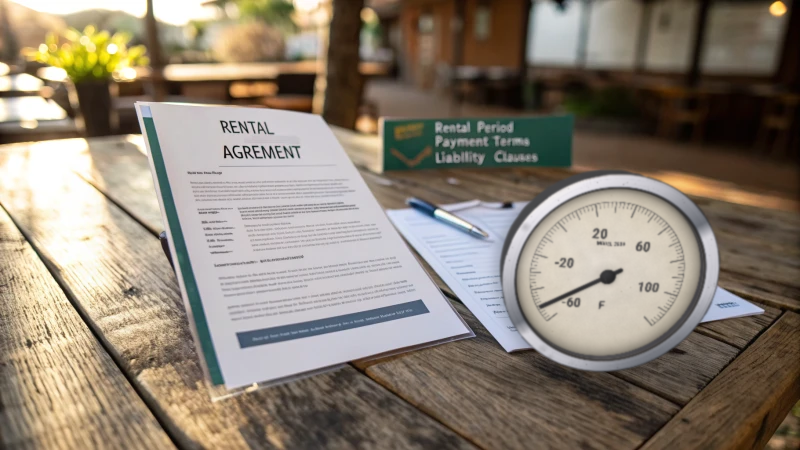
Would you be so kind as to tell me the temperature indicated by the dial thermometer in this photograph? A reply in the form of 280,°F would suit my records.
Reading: -50,°F
